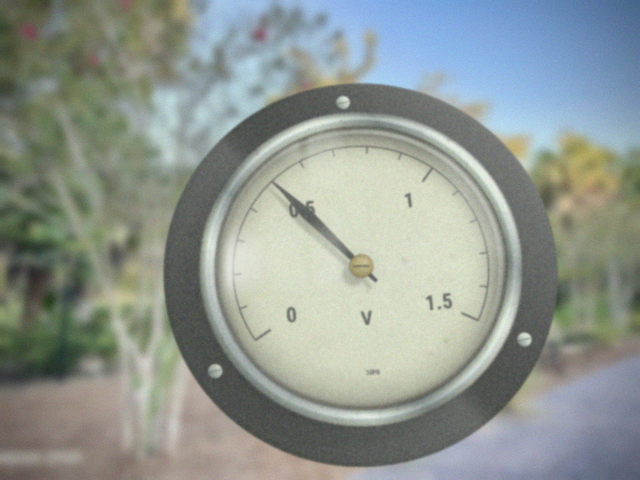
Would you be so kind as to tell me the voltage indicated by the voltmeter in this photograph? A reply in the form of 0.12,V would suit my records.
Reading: 0.5,V
